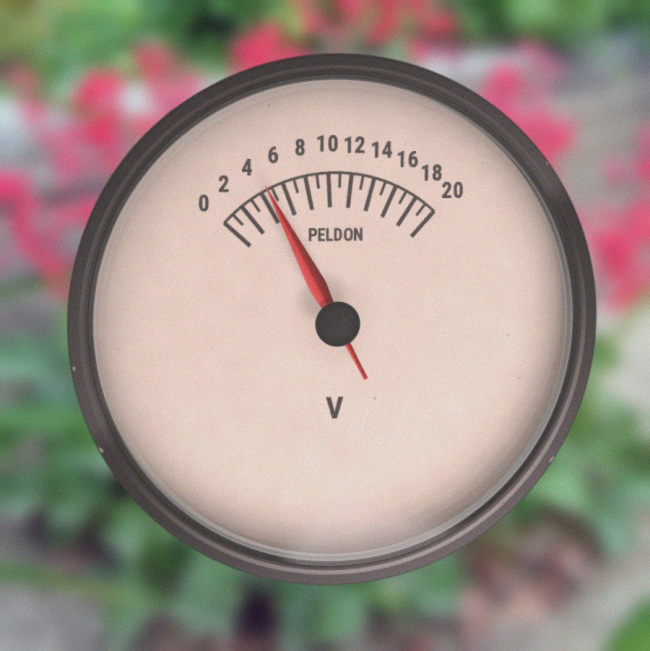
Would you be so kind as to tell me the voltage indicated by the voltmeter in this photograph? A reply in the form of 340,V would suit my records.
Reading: 4.5,V
